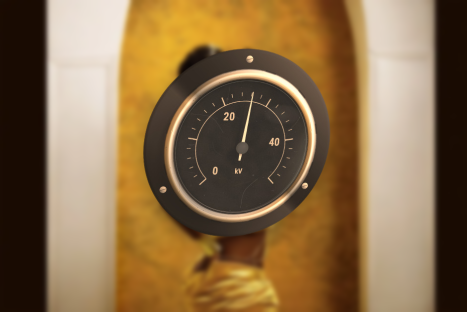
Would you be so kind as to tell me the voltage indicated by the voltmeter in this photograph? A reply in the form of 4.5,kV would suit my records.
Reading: 26,kV
